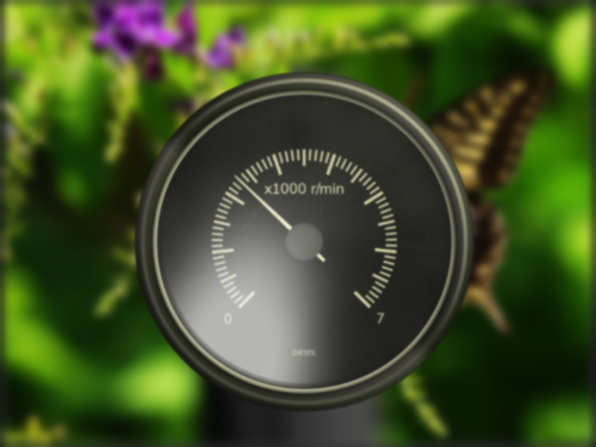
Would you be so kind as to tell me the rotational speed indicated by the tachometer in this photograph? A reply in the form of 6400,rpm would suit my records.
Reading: 2300,rpm
